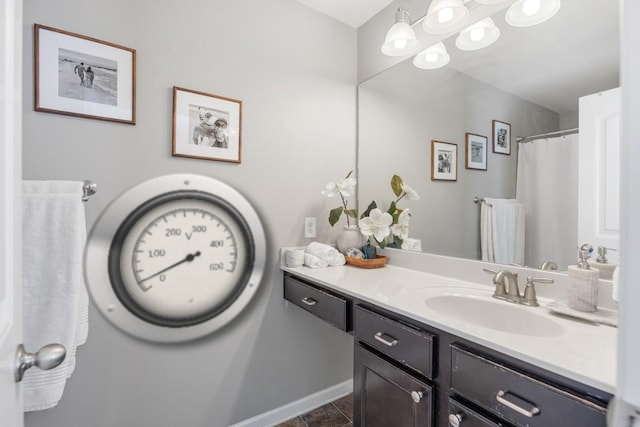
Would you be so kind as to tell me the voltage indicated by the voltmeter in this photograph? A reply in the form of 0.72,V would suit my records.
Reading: 25,V
